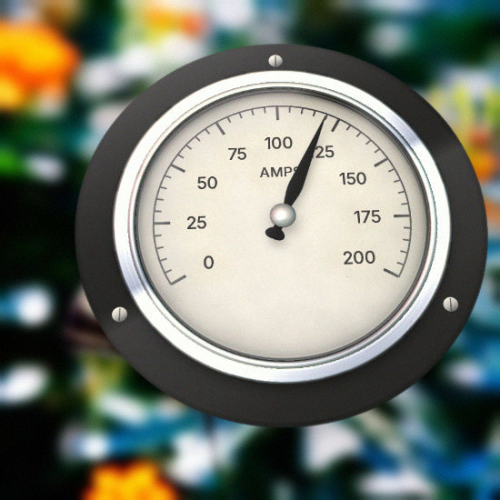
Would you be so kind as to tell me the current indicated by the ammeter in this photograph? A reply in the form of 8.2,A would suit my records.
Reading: 120,A
